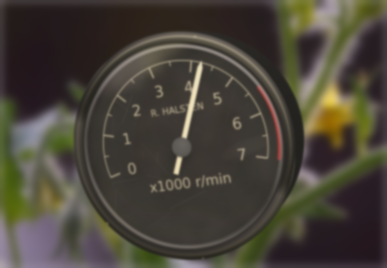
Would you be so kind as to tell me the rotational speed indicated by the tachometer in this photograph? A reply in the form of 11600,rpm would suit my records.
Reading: 4250,rpm
